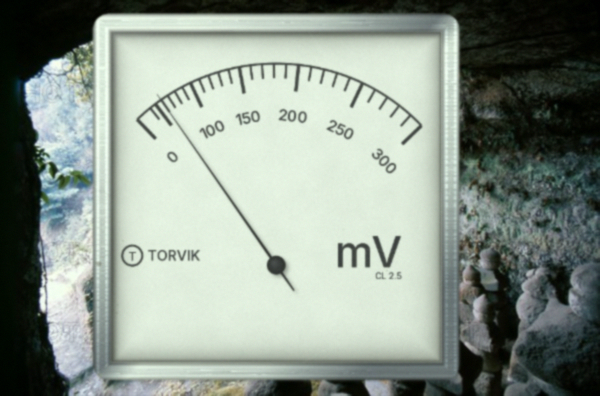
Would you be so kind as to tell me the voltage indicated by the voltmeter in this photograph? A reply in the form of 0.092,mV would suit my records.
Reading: 60,mV
